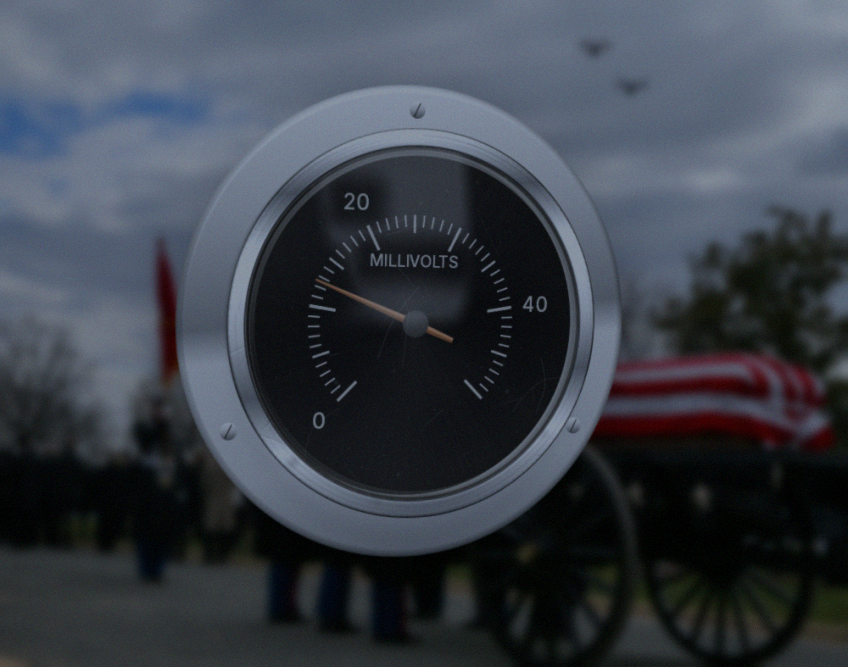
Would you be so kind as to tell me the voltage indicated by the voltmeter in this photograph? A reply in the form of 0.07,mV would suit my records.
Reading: 12.5,mV
